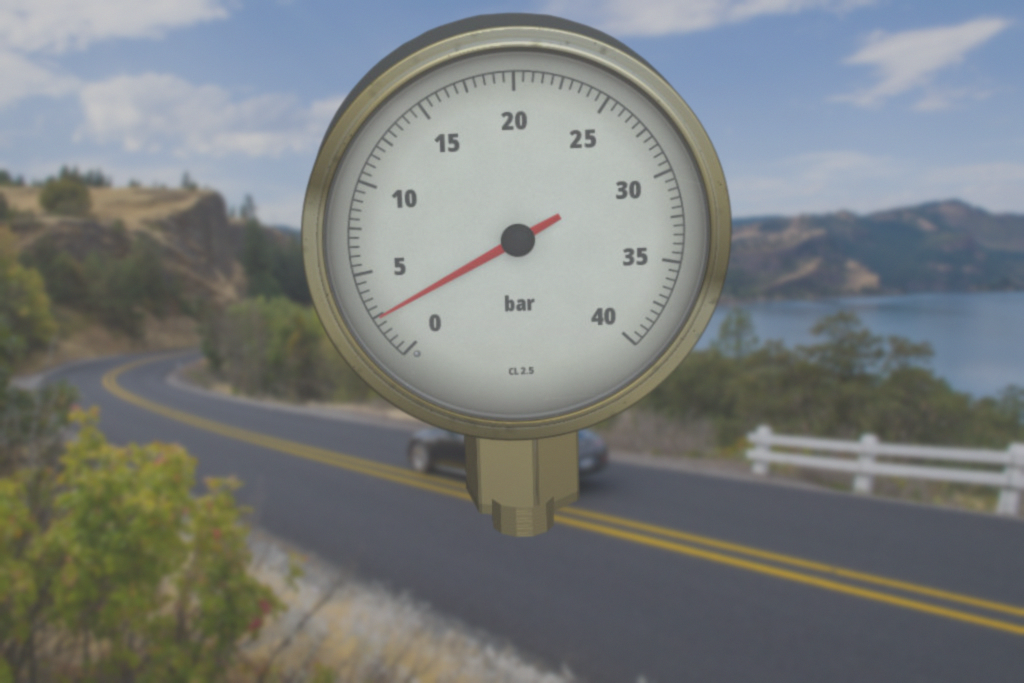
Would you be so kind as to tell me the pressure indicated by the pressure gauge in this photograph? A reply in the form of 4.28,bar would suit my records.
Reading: 2.5,bar
